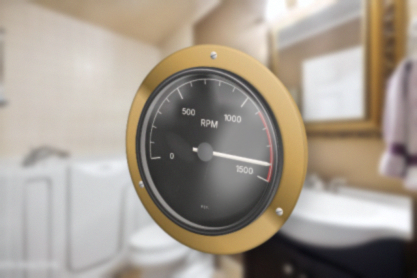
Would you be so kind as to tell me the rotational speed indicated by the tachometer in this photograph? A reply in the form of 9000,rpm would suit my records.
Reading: 1400,rpm
